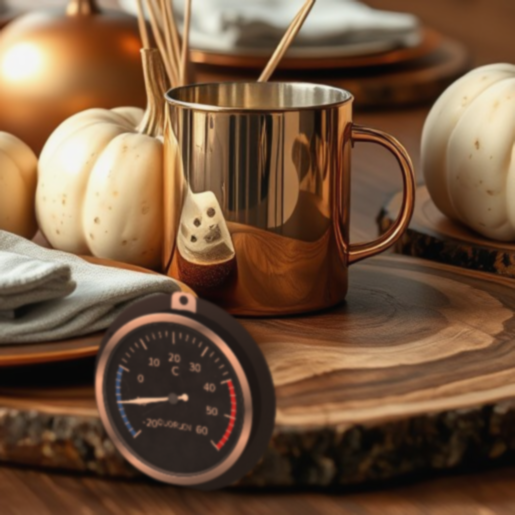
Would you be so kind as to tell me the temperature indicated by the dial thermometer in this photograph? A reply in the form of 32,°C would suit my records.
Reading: -10,°C
